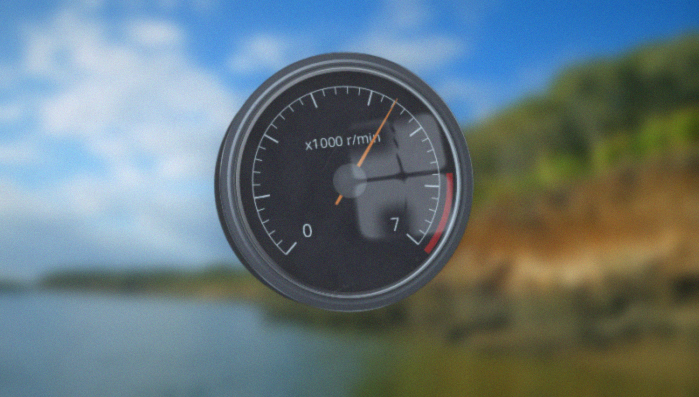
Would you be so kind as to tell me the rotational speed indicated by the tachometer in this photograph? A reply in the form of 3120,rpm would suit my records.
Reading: 4400,rpm
